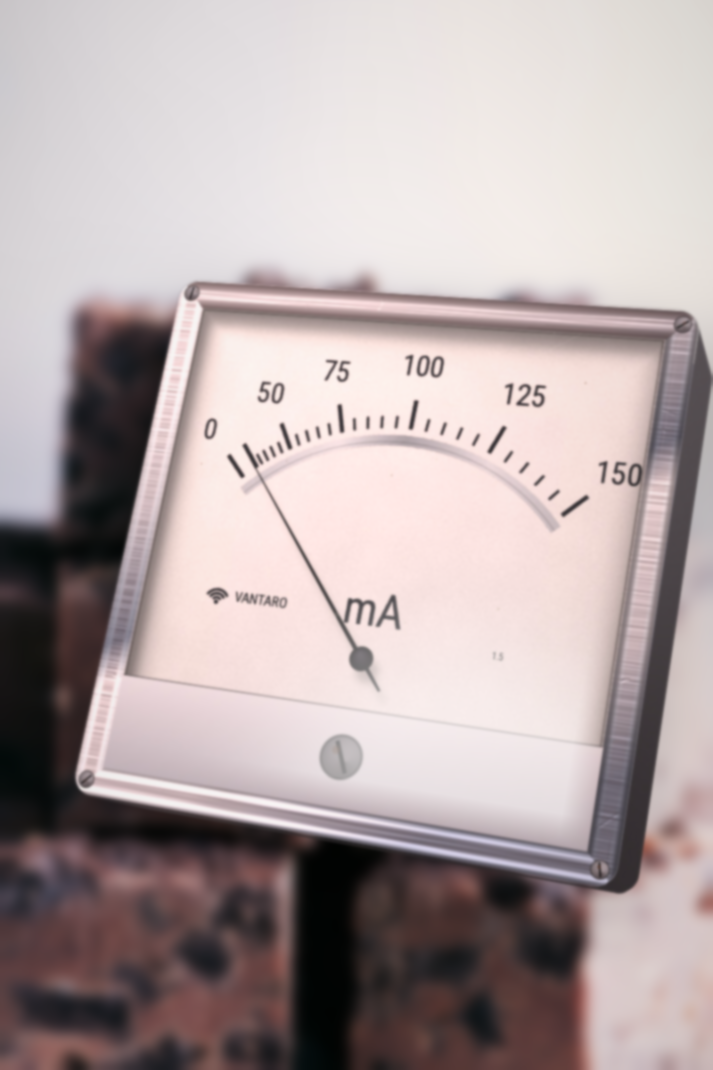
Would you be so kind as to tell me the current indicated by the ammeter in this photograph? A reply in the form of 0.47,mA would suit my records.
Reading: 25,mA
